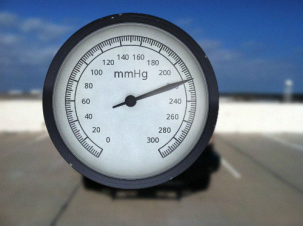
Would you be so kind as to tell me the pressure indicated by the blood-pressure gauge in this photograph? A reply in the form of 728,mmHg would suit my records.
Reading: 220,mmHg
